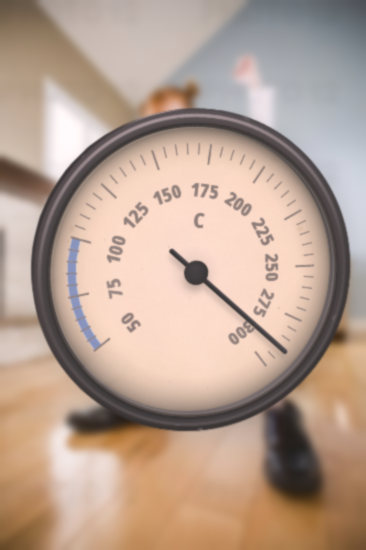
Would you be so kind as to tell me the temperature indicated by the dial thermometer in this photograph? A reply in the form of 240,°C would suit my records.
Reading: 290,°C
